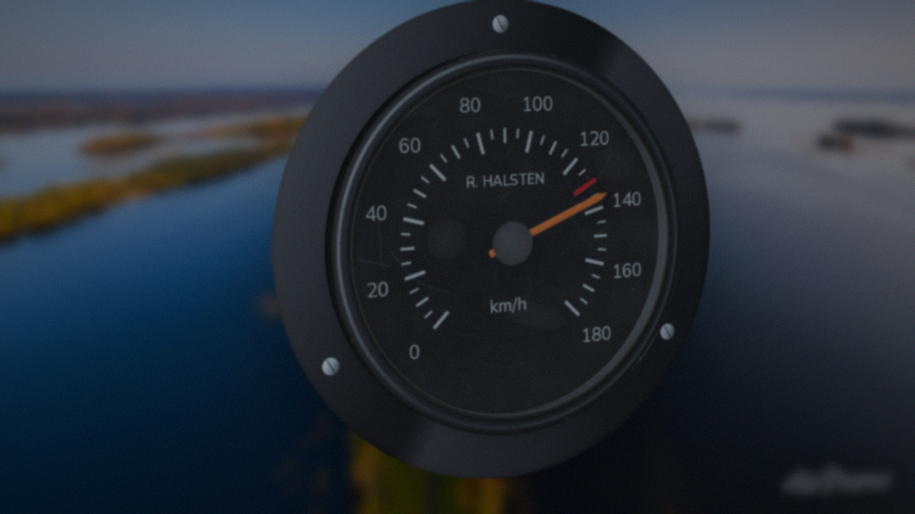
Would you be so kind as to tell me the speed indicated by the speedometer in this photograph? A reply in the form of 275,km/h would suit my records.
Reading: 135,km/h
